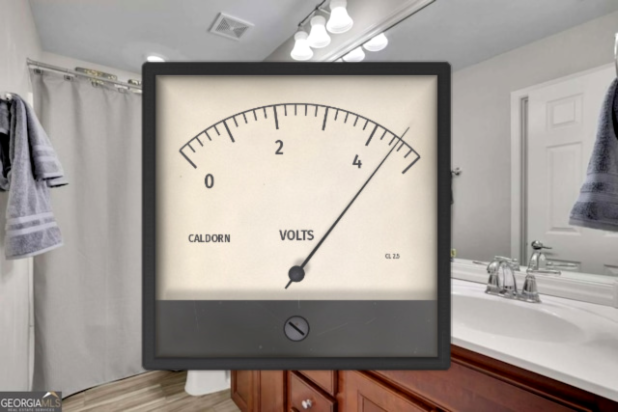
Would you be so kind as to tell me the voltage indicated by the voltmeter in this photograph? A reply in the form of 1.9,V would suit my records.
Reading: 4.5,V
